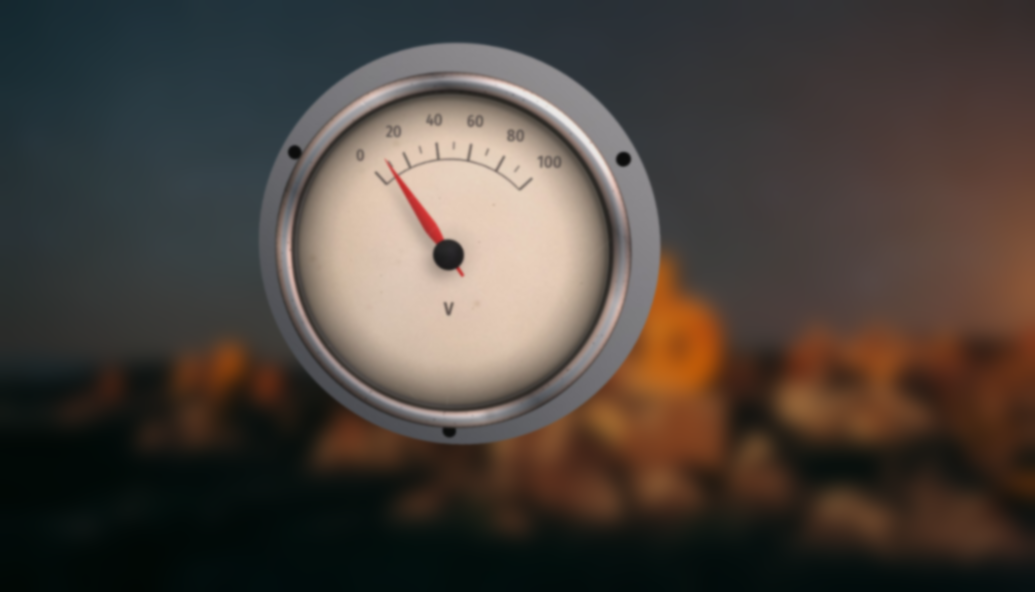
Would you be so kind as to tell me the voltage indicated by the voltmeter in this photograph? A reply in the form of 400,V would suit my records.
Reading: 10,V
